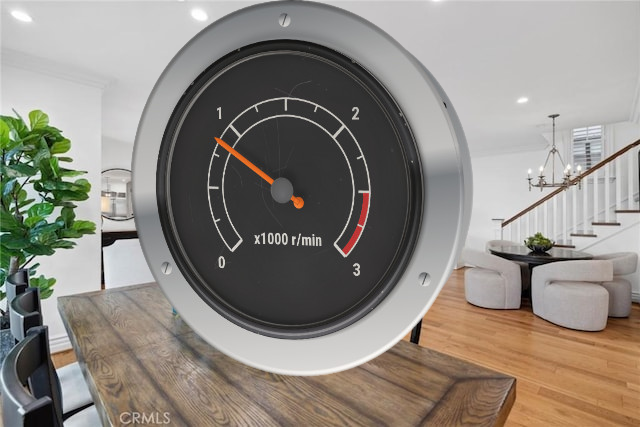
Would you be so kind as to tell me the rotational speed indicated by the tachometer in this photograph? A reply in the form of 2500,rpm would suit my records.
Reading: 875,rpm
